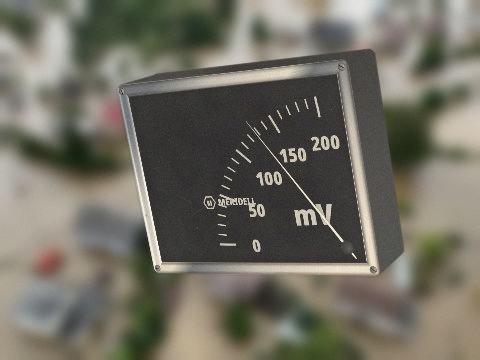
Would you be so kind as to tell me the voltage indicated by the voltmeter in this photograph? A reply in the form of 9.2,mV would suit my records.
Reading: 130,mV
